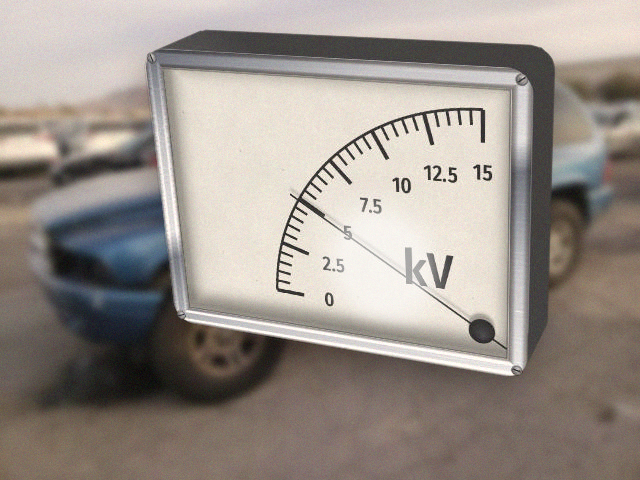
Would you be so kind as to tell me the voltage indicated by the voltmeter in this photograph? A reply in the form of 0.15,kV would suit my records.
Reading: 5,kV
